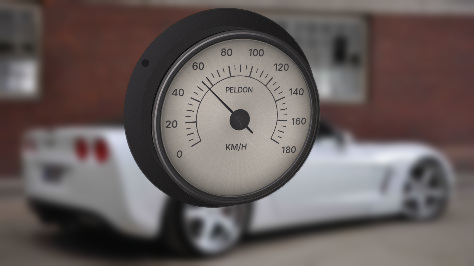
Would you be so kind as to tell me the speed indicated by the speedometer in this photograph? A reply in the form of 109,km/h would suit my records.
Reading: 55,km/h
